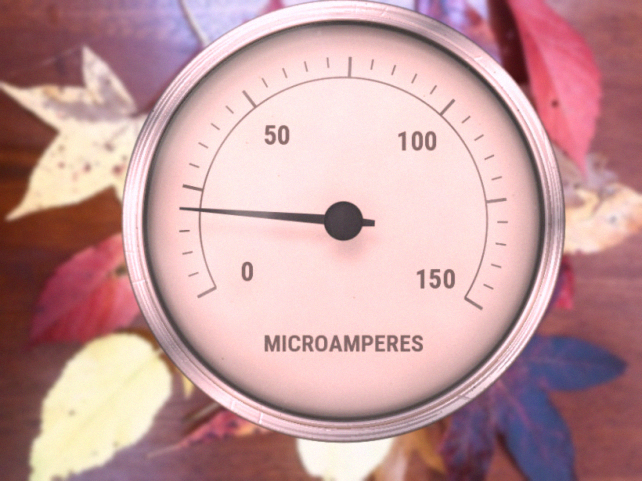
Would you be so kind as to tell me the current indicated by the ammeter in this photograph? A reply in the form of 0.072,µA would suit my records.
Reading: 20,µA
